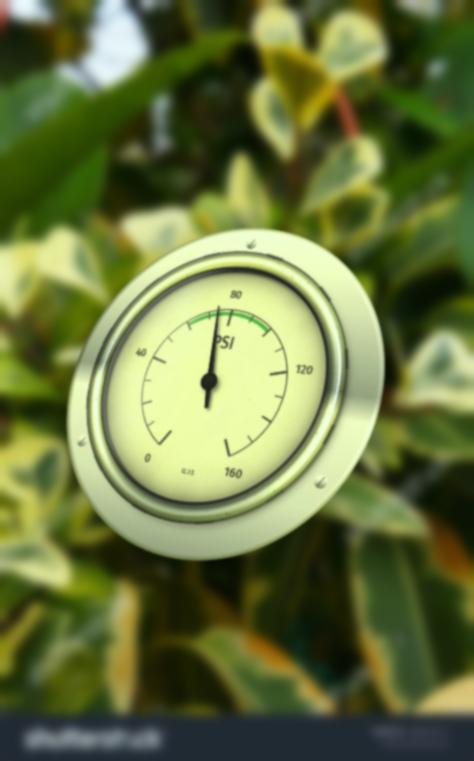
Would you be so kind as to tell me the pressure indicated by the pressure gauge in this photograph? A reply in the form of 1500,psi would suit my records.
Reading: 75,psi
